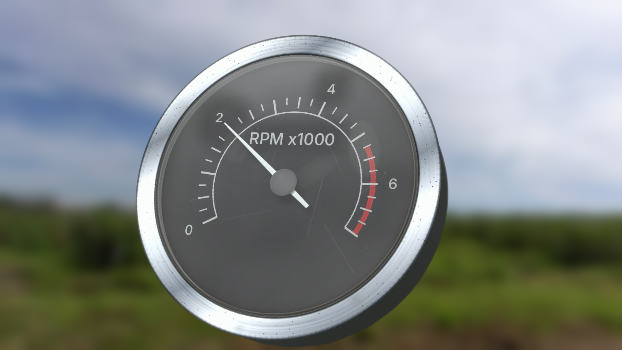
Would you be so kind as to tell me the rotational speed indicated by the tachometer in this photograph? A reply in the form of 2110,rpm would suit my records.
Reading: 2000,rpm
